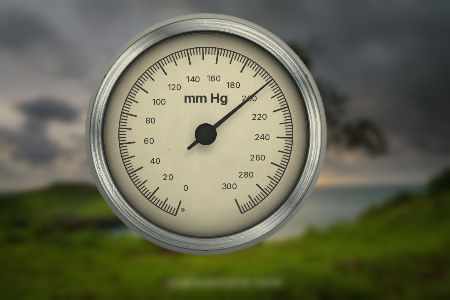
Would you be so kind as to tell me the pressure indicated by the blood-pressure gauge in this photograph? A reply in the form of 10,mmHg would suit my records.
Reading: 200,mmHg
